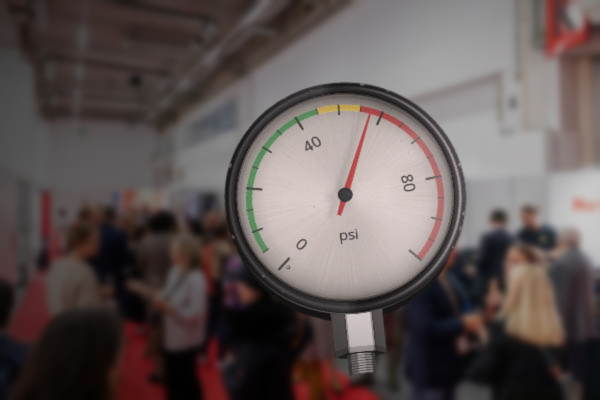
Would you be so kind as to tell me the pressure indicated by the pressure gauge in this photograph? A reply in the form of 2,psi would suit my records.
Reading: 57.5,psi
